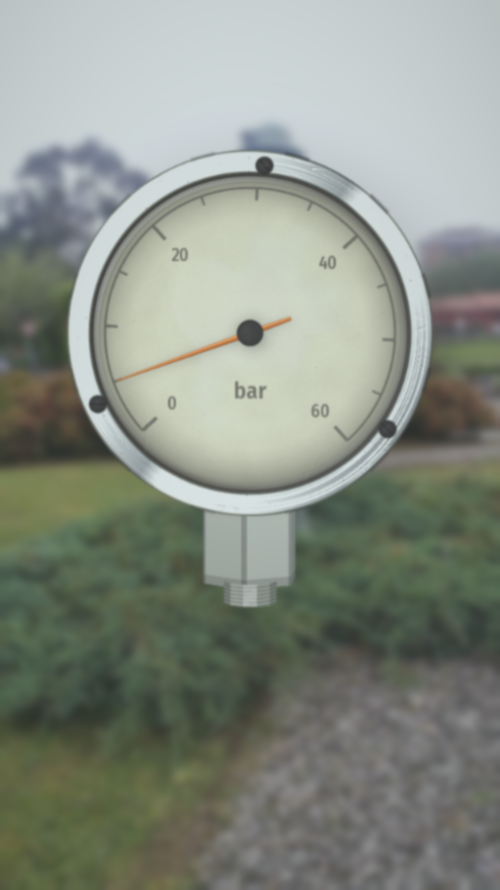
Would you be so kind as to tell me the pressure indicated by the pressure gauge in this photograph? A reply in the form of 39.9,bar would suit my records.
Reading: 5,bar
